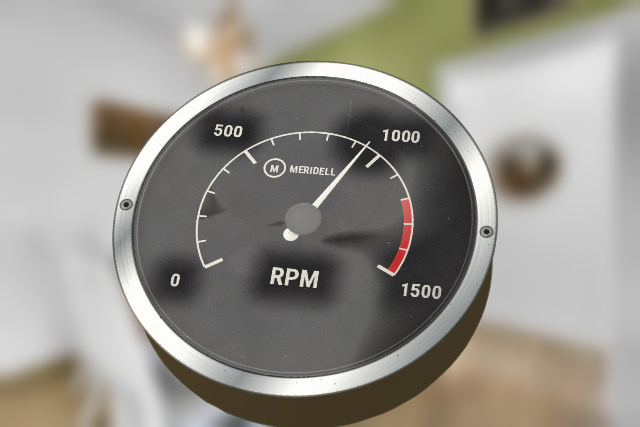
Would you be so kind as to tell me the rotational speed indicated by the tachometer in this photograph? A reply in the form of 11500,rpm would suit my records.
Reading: 950,rpm
